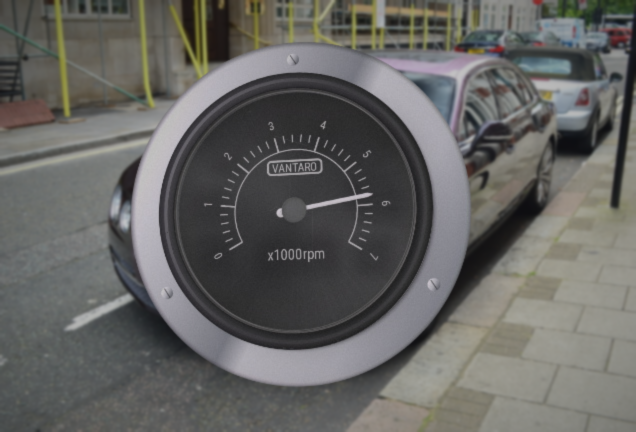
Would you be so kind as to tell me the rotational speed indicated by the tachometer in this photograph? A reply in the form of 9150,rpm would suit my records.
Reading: 5800,rpm
